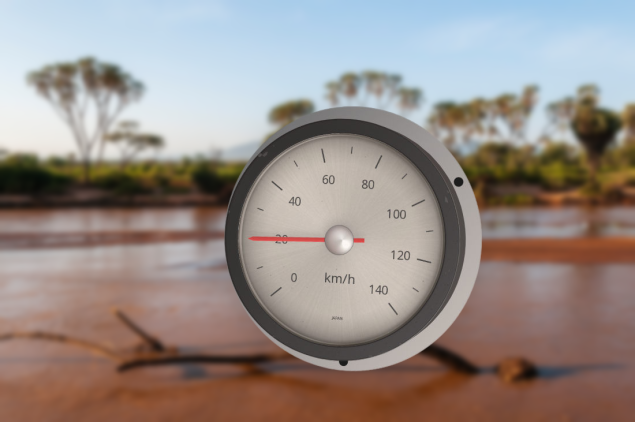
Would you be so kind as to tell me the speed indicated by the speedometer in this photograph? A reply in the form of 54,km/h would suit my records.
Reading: 20,km/h
